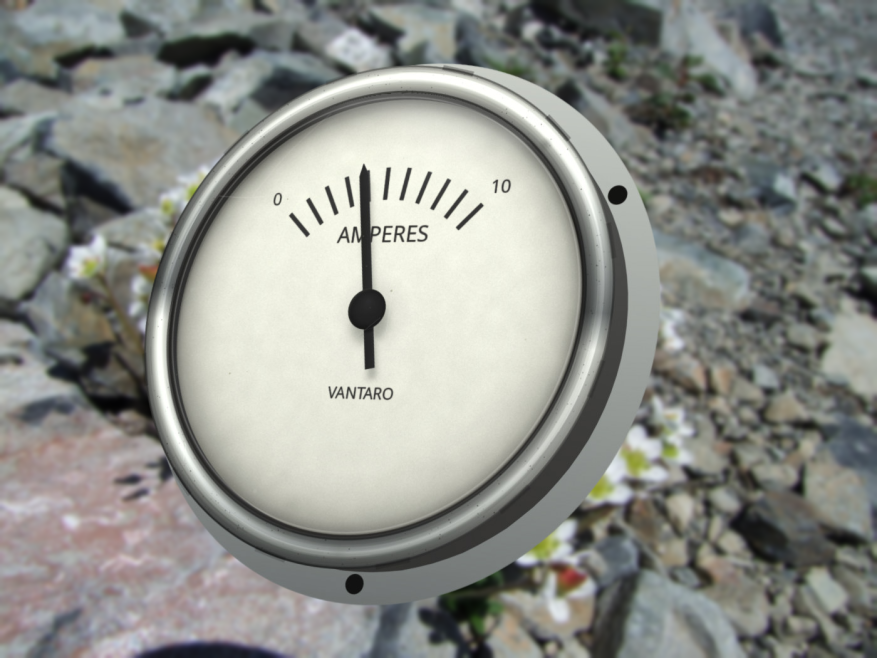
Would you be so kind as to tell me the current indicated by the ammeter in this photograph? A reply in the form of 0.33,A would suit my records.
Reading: 4,A
